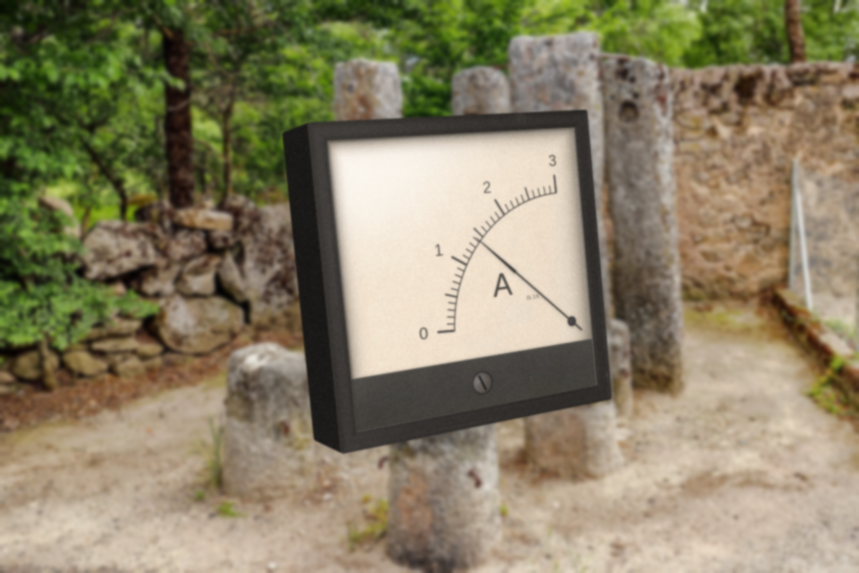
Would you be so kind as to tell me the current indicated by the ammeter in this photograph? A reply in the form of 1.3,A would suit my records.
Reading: 1.4,A
